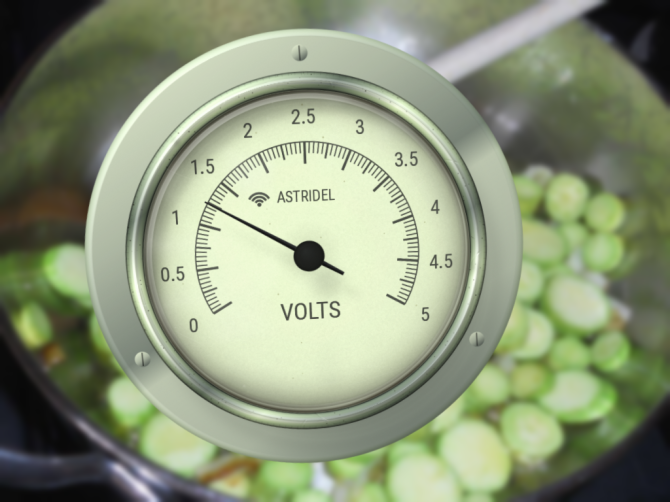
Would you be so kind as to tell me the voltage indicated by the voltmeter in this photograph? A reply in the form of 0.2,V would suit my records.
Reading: 1.25,V
